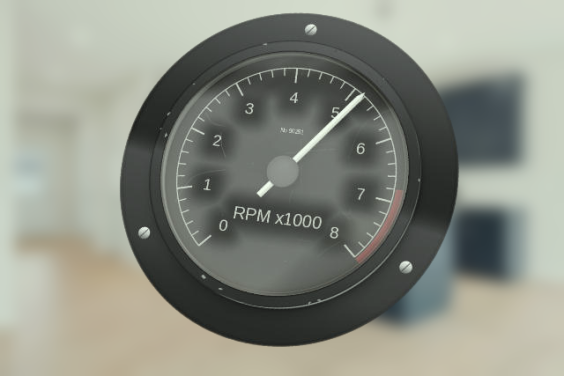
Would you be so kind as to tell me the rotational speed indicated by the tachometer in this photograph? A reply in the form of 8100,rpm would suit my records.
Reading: 5200,rpm
